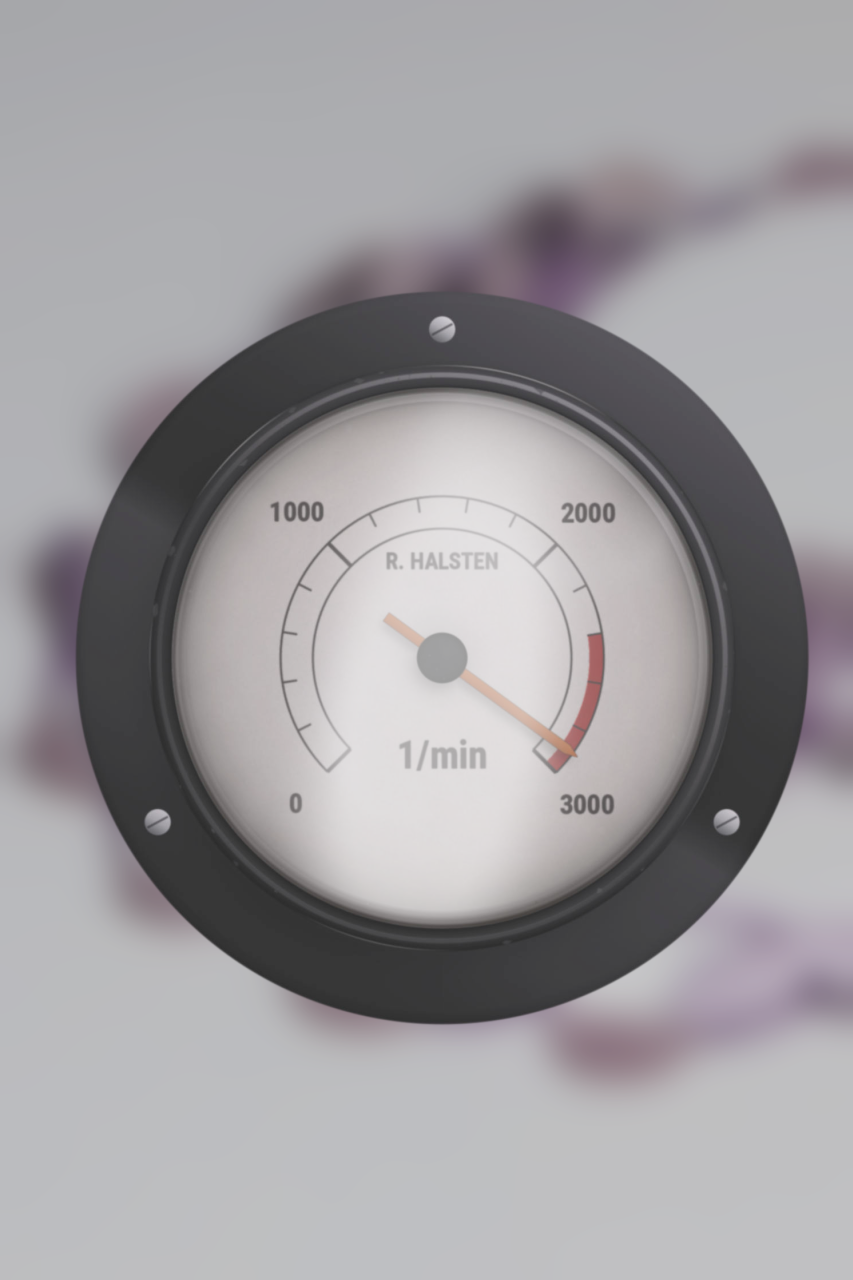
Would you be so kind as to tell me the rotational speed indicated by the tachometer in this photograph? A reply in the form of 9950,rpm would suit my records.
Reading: 2900,rpm
